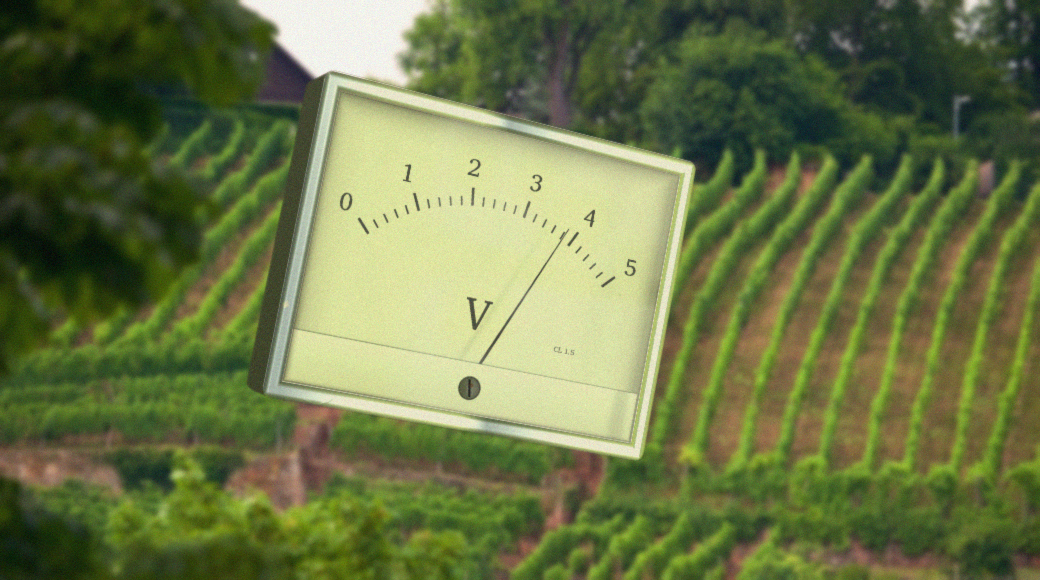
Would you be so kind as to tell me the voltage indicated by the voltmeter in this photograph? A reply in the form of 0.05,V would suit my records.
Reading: 3.8,V
